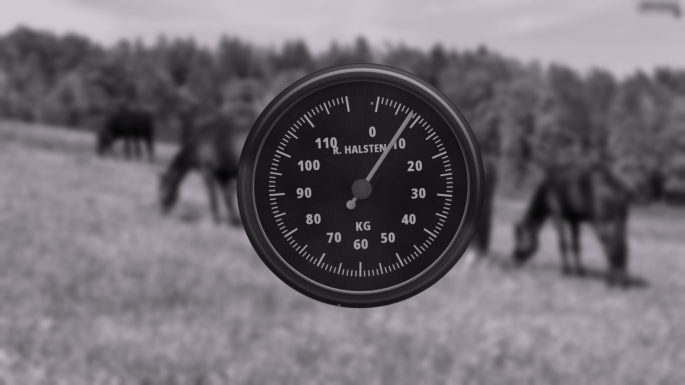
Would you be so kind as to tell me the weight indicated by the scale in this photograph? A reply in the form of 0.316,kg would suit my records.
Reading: 8,kg
